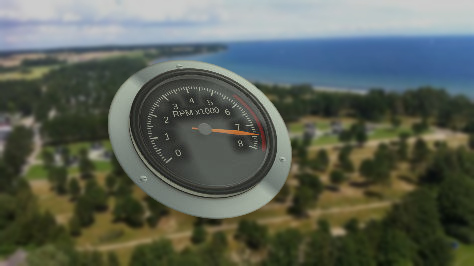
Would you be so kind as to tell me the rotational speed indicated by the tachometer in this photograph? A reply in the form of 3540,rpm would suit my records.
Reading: 7500,rpm
